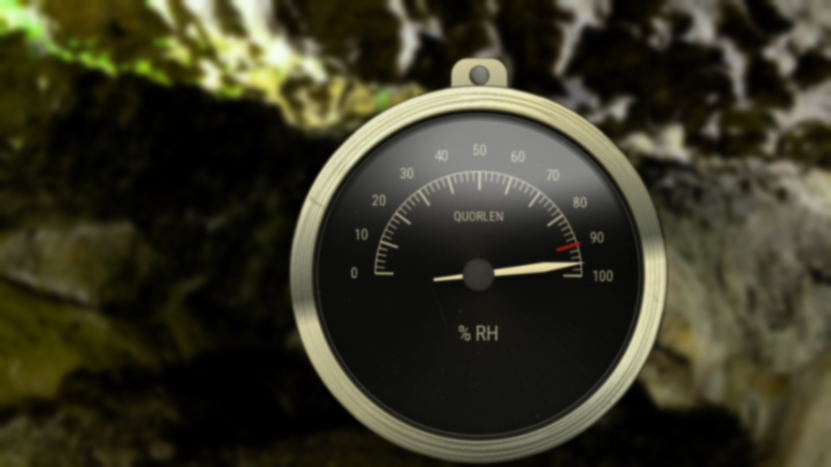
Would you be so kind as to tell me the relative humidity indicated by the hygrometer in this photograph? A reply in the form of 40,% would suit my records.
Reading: 96,%
